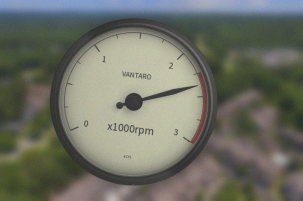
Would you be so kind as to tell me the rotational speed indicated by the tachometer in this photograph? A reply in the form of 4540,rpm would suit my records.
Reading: 2375,rpm
